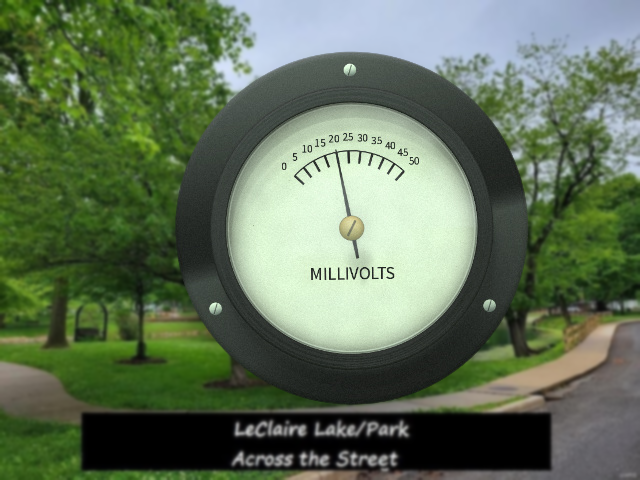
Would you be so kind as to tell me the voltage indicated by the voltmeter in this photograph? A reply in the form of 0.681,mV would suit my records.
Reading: 20,mV
